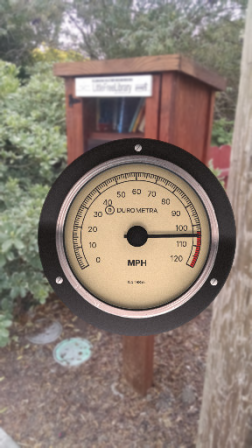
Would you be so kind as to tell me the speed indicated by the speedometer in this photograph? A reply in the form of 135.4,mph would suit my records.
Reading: 105,mph
